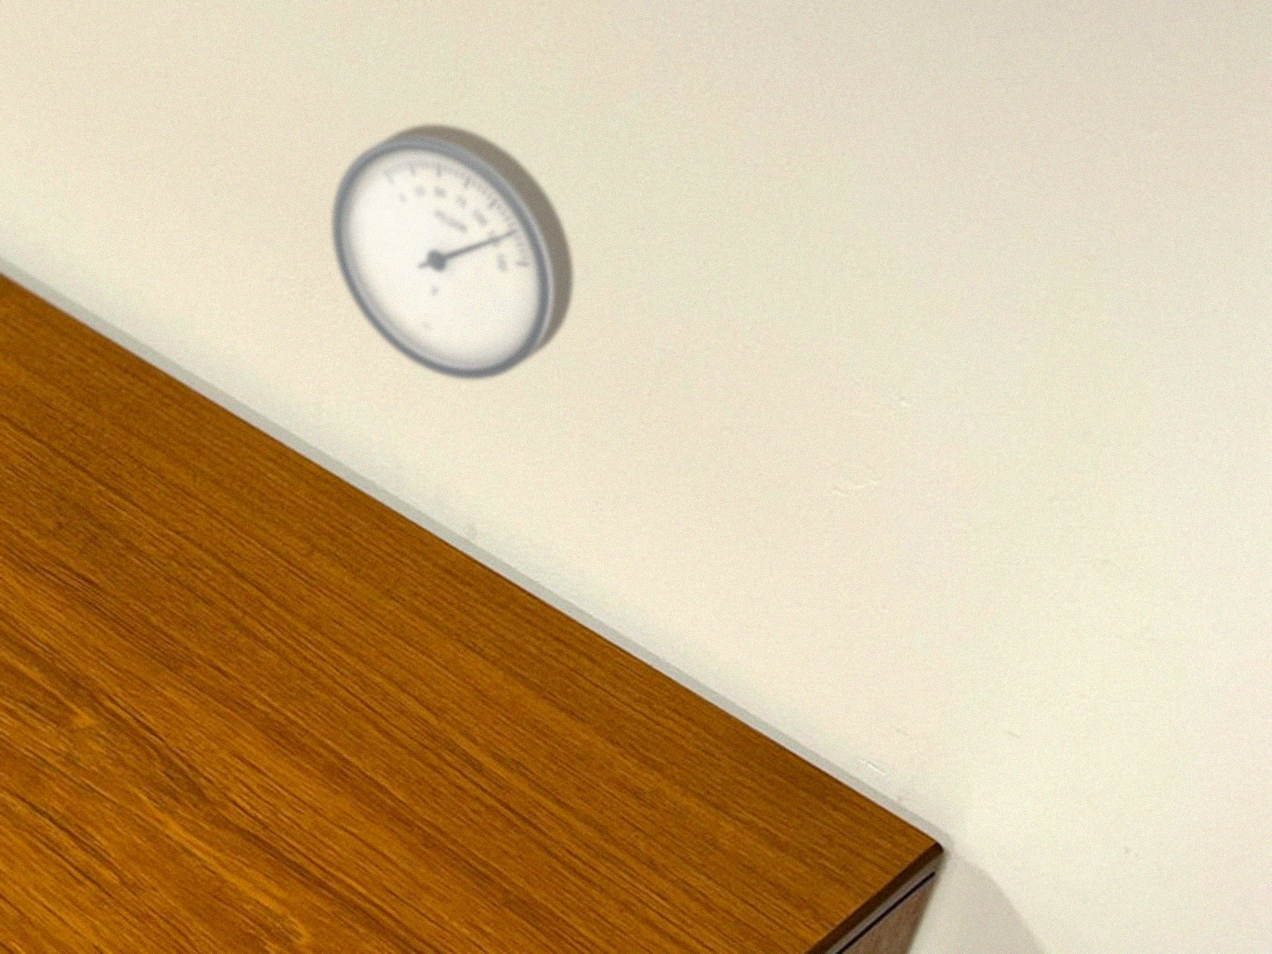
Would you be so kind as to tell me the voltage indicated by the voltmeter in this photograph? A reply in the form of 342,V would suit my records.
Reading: 125,V
